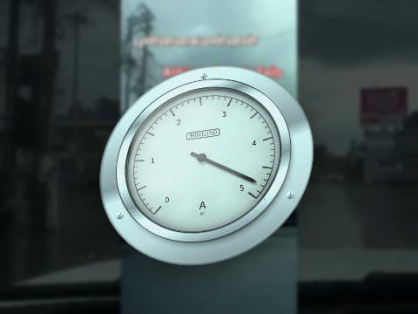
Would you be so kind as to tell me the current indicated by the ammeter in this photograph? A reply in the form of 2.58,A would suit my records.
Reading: 4.8,A
